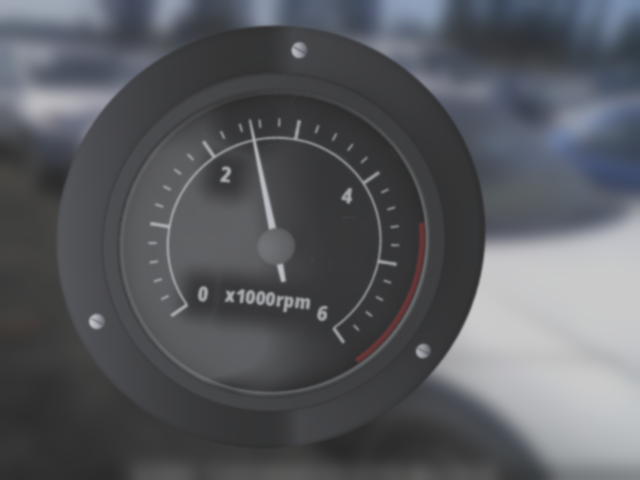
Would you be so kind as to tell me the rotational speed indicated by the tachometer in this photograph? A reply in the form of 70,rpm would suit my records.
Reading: 2500,rpm
